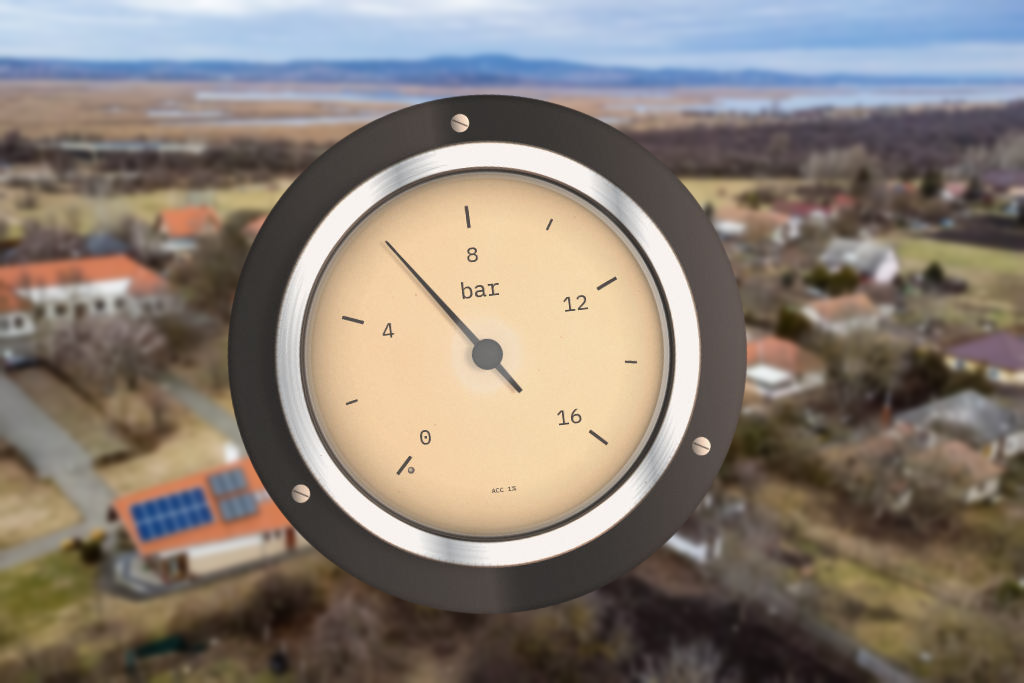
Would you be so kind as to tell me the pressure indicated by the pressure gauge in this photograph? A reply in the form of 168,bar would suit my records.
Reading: 6,bar
